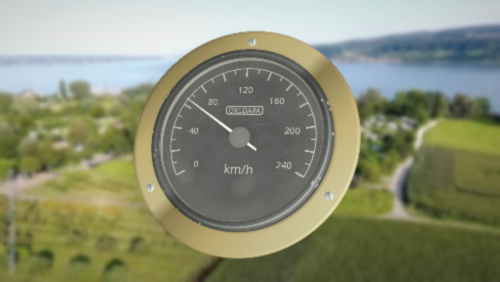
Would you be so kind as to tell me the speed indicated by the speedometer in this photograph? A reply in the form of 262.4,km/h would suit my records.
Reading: 65,km/h
